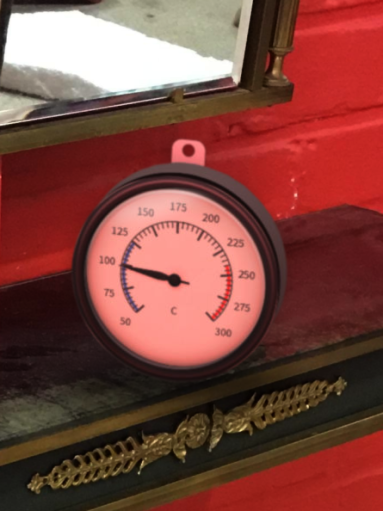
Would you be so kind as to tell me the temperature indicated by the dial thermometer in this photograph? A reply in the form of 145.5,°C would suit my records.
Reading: 100,°C
